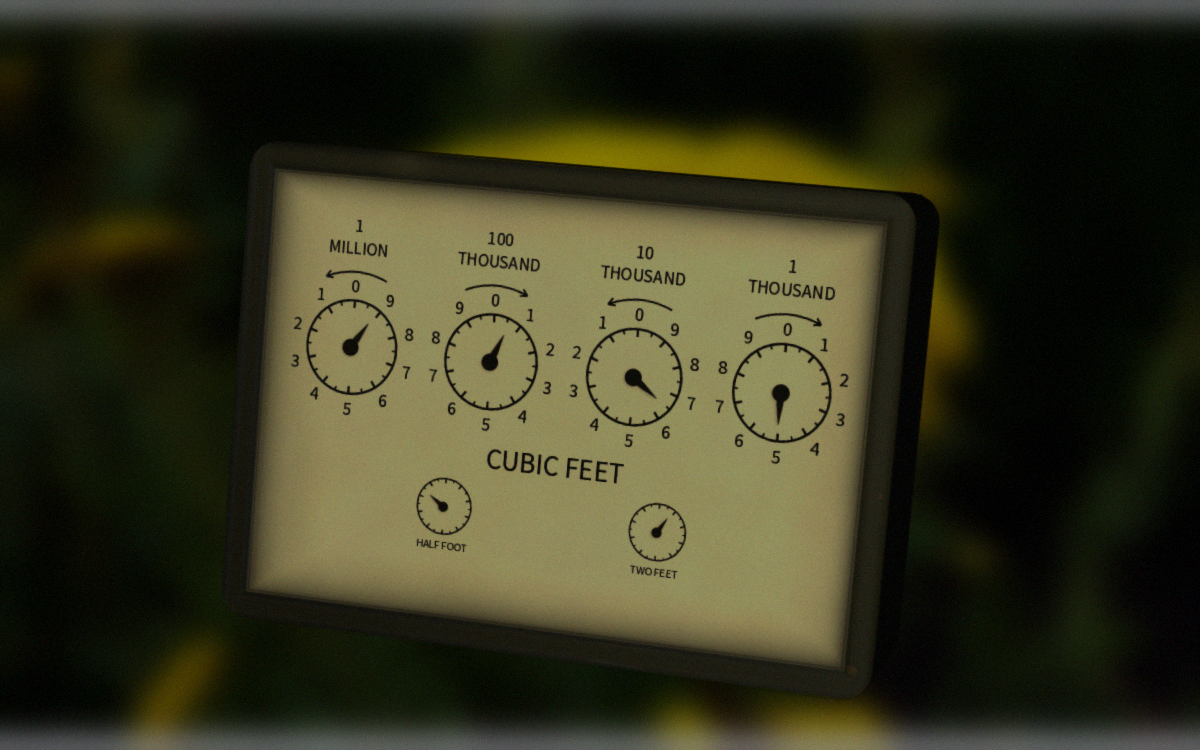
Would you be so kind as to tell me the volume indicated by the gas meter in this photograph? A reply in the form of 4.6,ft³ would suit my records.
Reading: 906500,ft³
